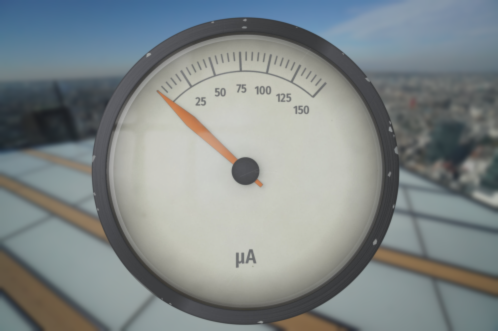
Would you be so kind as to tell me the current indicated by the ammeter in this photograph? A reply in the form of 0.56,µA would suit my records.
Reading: 0,µA
